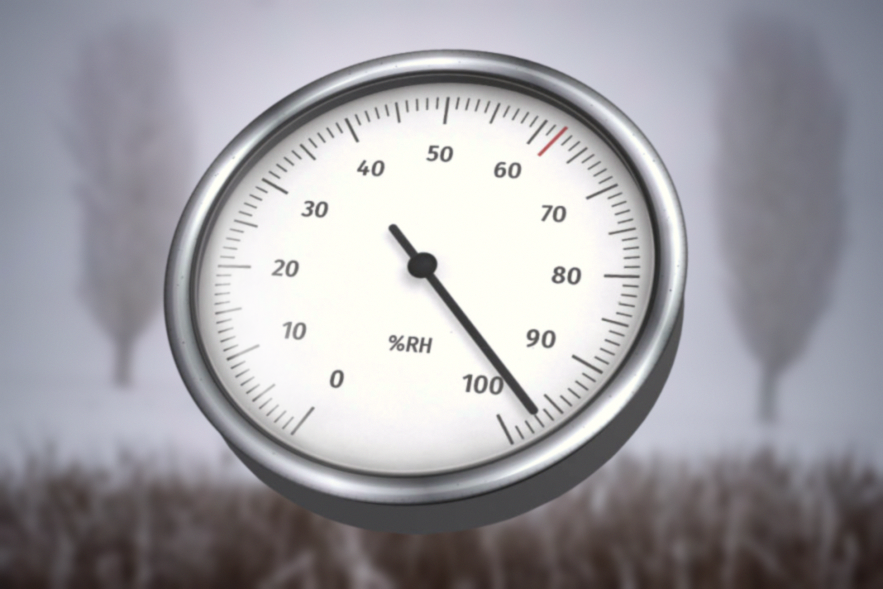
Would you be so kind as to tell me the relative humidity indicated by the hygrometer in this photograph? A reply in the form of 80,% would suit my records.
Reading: 97,%
